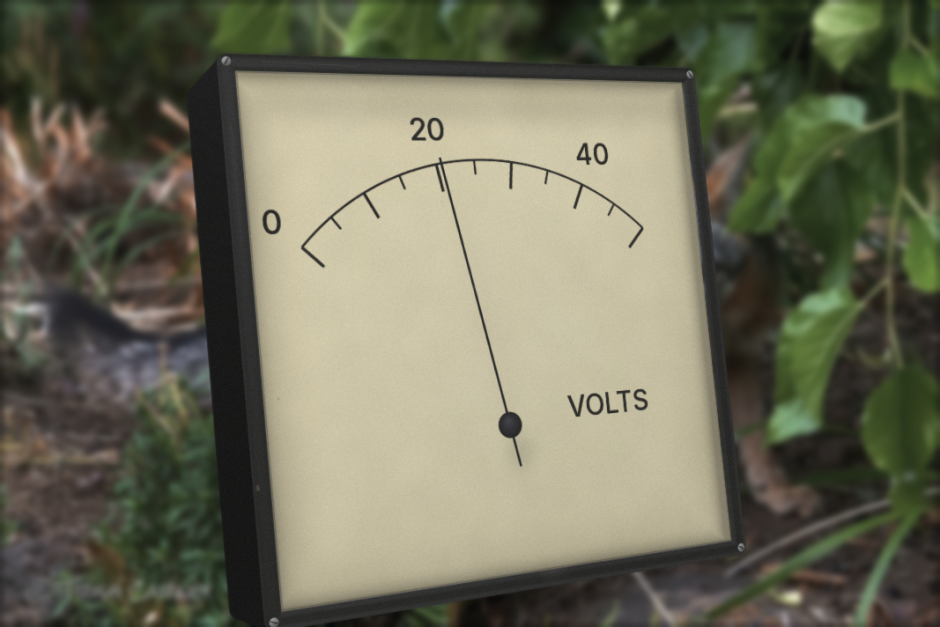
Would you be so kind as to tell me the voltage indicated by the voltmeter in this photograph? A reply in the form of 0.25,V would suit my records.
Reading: 20,V
